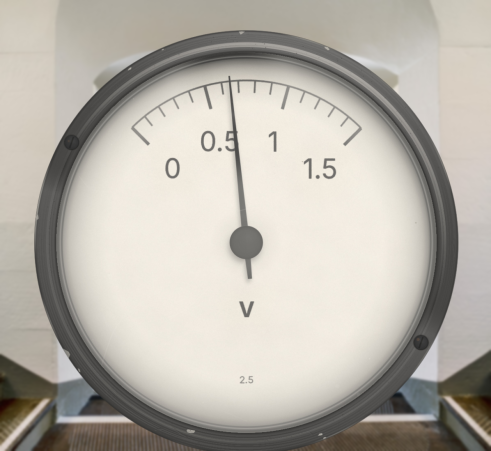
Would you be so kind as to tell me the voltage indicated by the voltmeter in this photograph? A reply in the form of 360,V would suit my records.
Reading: 0.65,V
